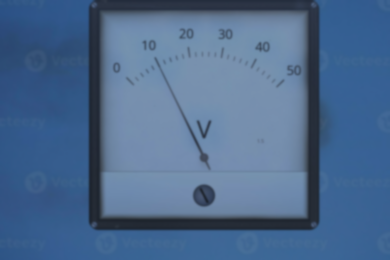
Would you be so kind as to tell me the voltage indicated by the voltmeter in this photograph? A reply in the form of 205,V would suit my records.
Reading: 10,V
